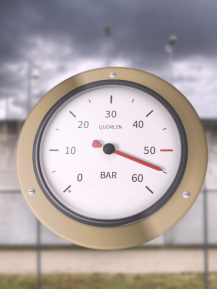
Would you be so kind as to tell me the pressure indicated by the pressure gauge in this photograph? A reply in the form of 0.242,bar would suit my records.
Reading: 55,bar
